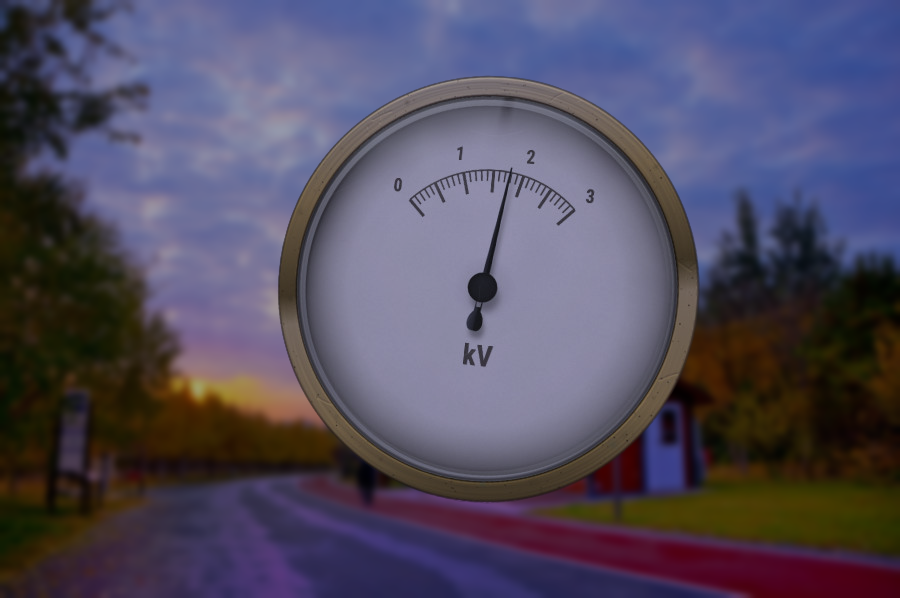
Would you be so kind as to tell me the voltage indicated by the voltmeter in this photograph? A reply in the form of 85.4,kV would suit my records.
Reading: 1.8,kV
